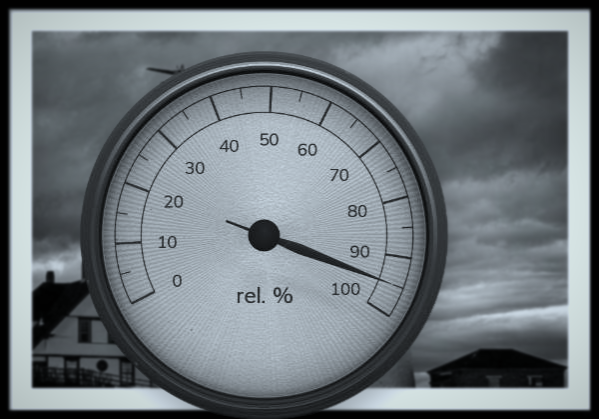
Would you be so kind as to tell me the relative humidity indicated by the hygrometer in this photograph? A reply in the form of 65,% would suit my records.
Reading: 95,%
